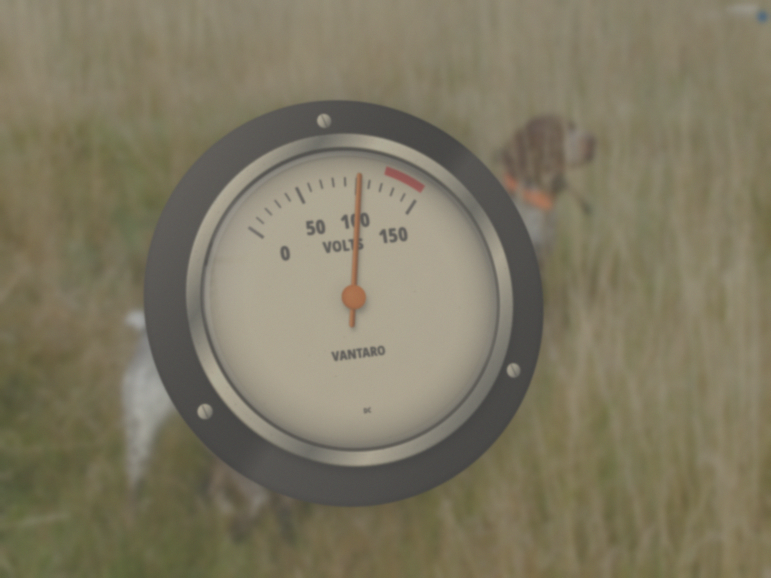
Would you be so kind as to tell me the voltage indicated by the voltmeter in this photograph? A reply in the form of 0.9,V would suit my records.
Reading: 100,V
